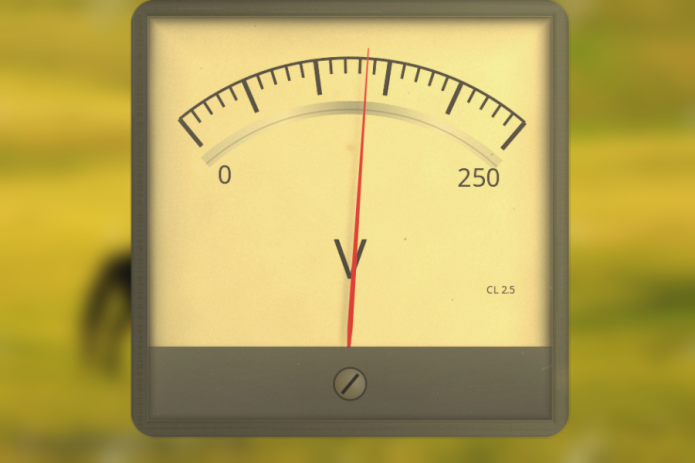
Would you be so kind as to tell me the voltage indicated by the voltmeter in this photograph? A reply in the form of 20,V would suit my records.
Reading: 135,V
